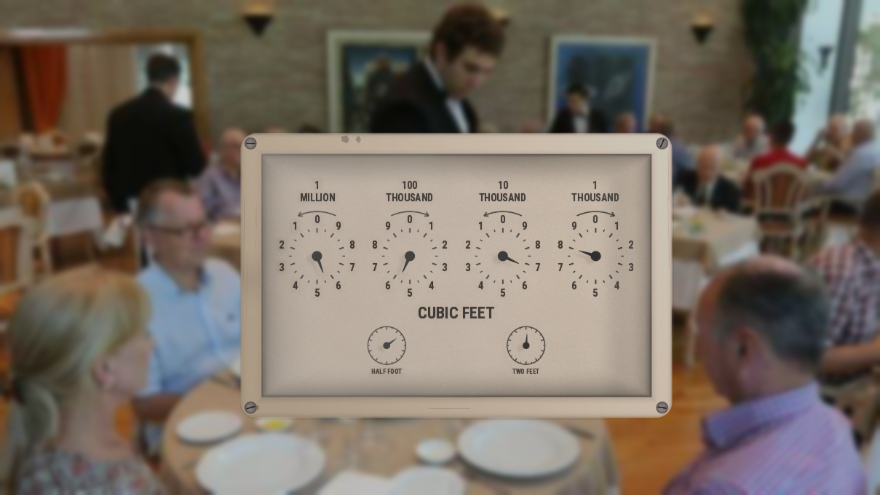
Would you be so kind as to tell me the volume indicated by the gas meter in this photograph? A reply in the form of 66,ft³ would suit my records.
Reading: 556800,ft³
